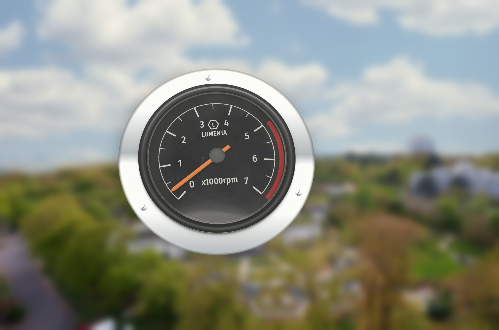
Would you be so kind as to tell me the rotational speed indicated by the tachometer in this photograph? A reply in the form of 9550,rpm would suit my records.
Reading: 250,rpm
